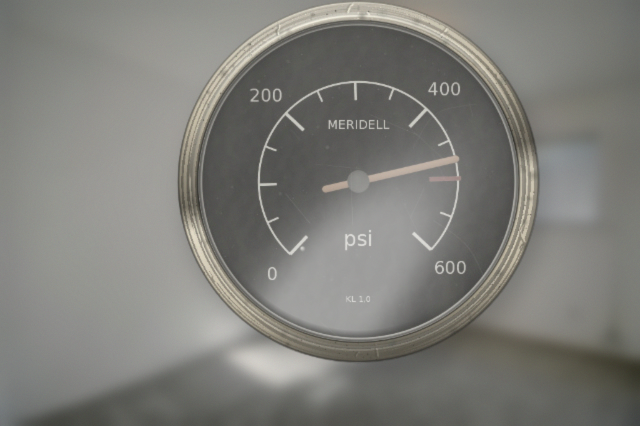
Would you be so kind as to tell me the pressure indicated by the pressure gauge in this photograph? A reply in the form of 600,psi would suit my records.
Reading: 475,psi
